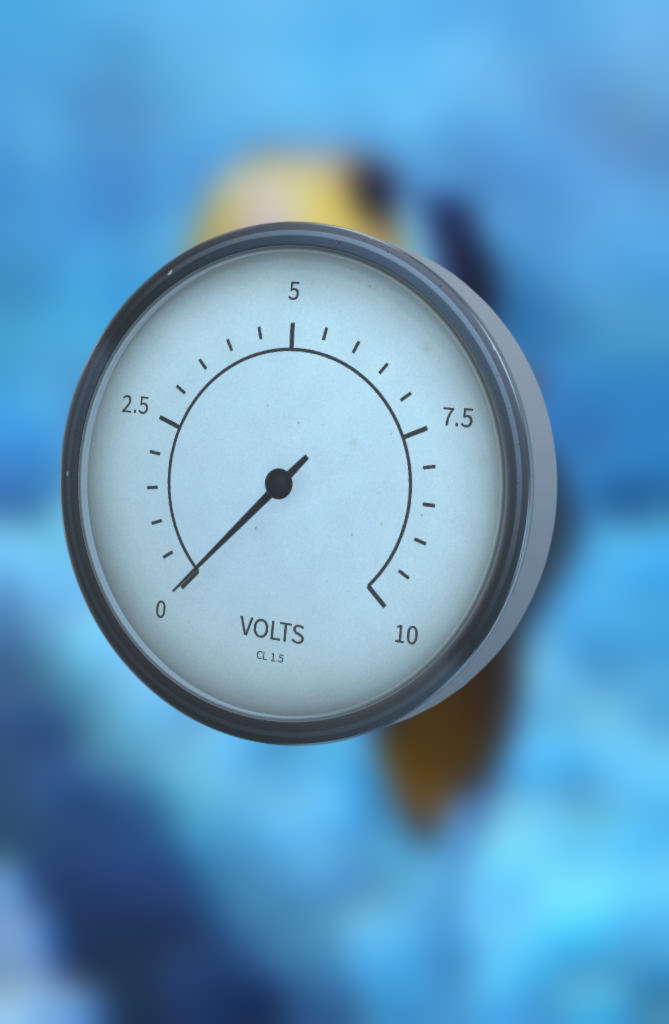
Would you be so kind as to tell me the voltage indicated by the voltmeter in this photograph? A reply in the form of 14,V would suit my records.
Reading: 0,V
